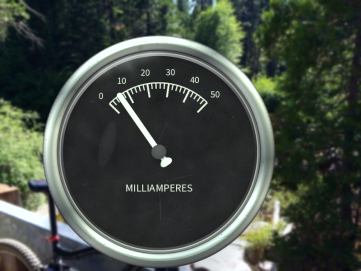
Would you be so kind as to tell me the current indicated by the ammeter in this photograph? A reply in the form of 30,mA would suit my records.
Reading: 6,mA
